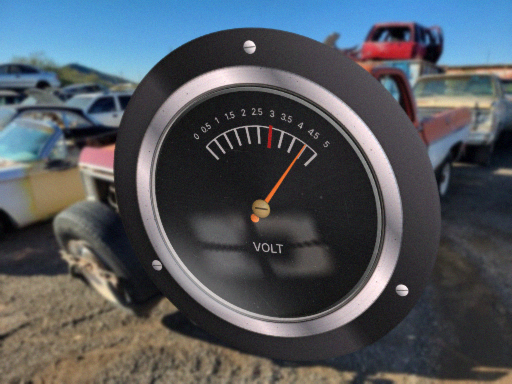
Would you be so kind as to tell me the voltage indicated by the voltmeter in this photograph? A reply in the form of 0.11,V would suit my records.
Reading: 4.5,V
